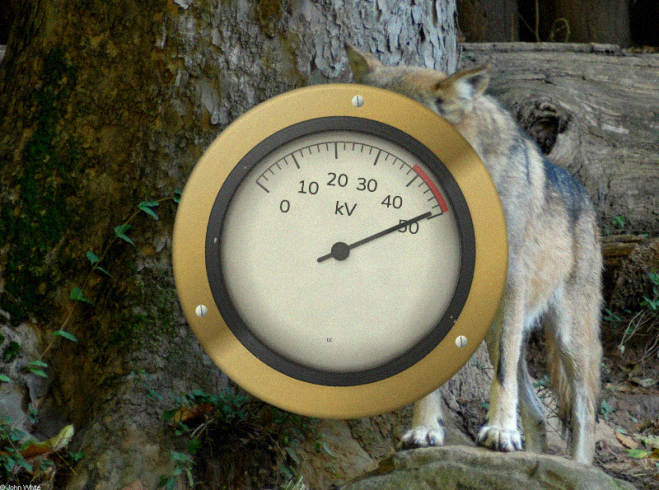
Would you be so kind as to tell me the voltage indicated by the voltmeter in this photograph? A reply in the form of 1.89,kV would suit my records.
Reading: 49,kV
